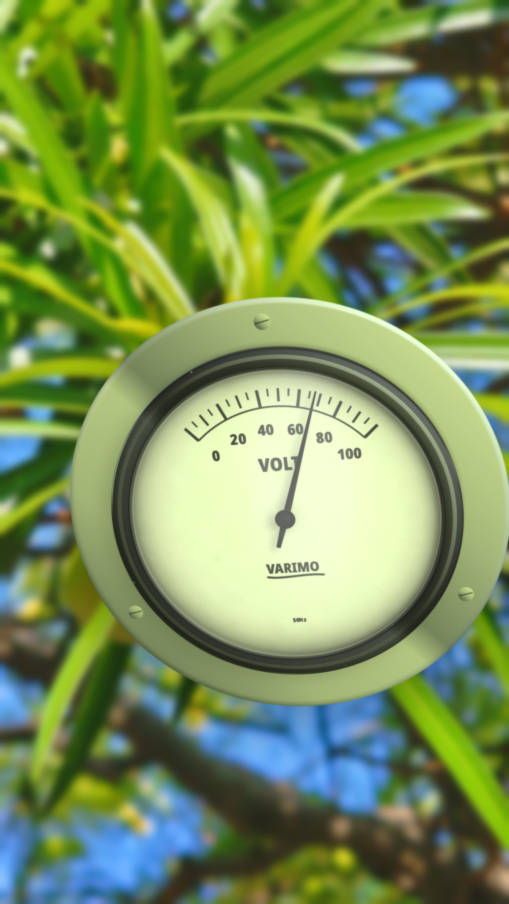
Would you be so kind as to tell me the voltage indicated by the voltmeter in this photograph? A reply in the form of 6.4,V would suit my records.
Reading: 67.5,V
